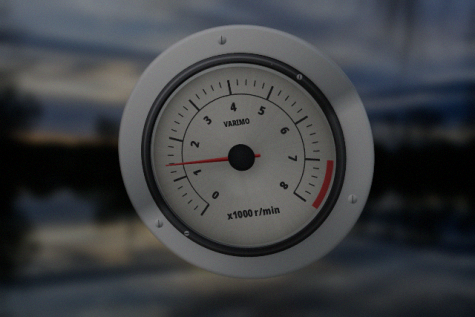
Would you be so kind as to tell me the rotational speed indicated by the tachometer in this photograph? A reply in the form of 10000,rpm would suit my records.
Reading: 1400,rpm
